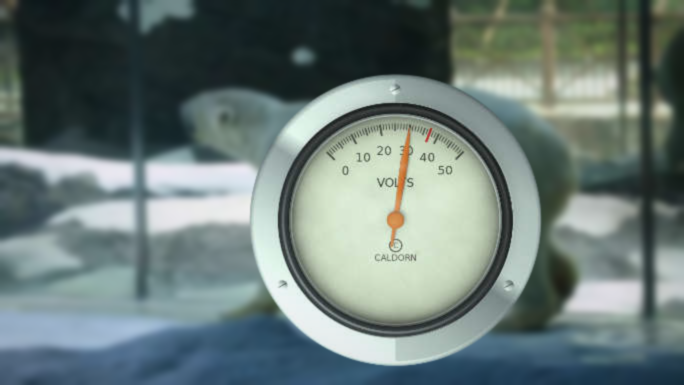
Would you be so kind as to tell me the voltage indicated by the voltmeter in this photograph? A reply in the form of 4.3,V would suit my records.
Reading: 30,V
